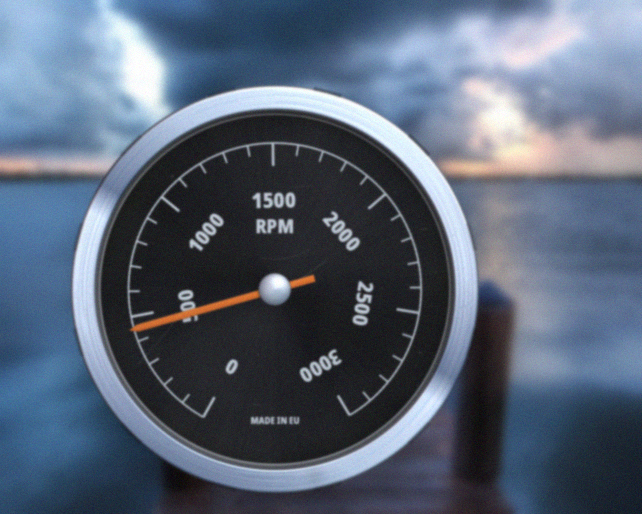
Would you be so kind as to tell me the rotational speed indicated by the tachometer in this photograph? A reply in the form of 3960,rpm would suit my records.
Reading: 450,rpm
